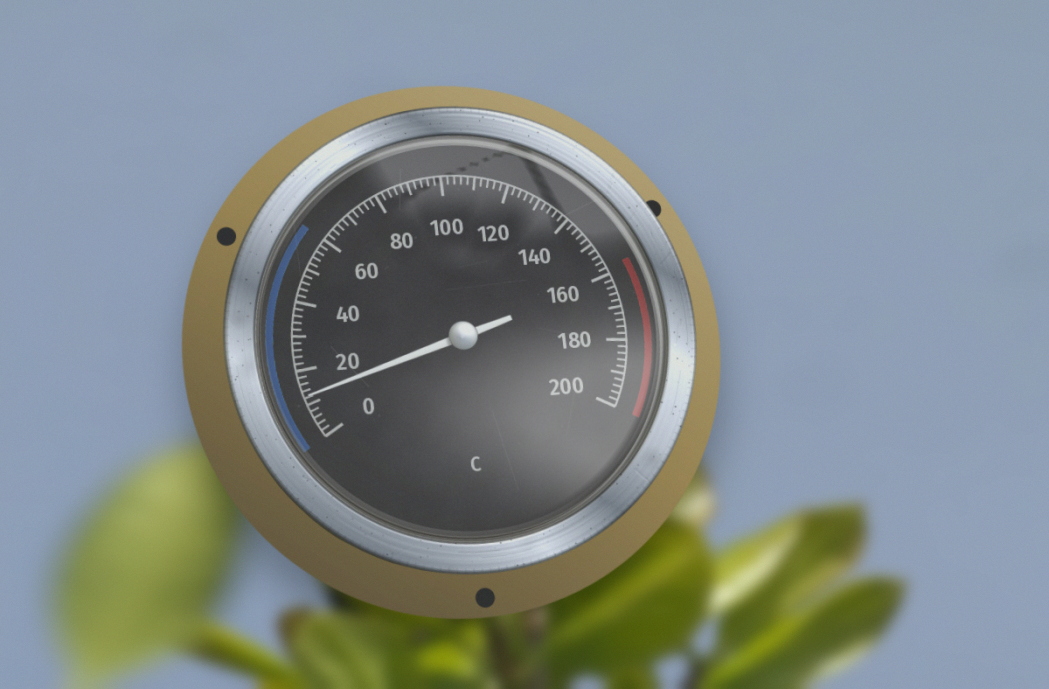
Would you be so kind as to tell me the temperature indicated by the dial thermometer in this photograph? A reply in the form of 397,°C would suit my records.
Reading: 12,°C
